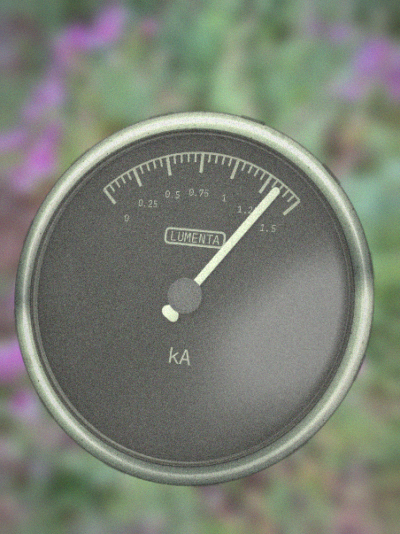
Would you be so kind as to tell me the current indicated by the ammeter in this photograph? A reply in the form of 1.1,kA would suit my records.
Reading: 1.35,kA
